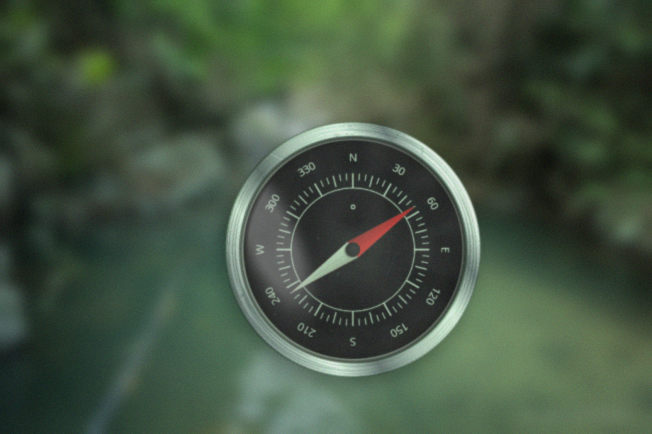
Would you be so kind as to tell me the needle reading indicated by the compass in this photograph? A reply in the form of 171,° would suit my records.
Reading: 55,°
